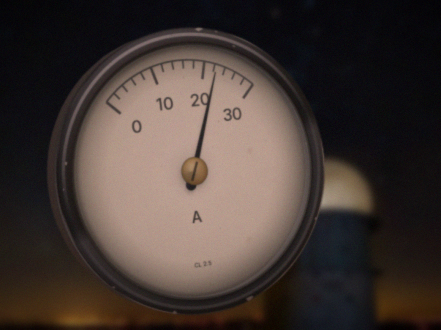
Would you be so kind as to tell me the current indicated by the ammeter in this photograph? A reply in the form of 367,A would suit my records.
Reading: 22,A
